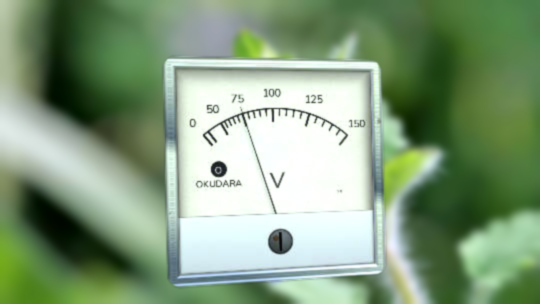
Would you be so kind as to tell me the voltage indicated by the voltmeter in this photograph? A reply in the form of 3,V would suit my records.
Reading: 75,V
